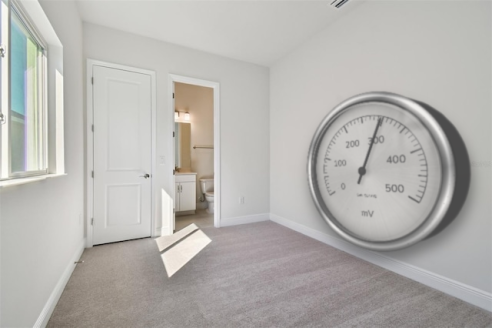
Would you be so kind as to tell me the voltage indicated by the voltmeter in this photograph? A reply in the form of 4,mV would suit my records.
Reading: 300,mV
